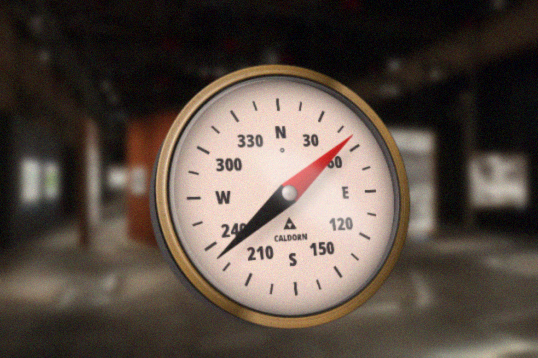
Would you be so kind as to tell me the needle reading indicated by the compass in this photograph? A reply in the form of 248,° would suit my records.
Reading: 52.5,°
